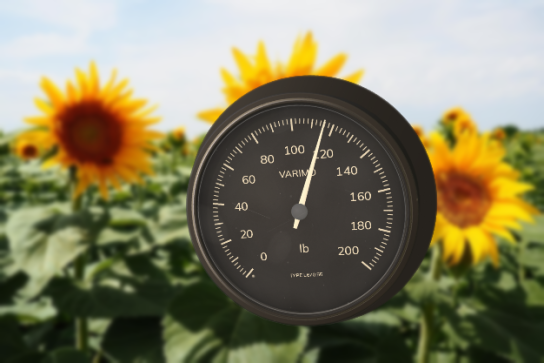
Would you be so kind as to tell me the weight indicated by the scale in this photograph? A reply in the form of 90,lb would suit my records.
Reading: 116,lb
